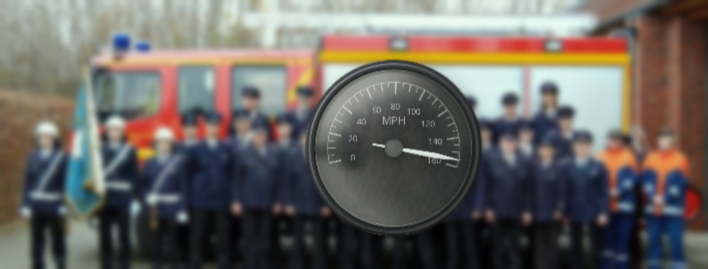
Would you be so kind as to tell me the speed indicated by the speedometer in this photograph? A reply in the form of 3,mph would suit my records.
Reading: 155,mph
